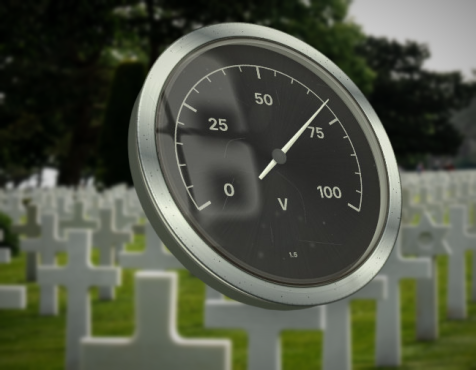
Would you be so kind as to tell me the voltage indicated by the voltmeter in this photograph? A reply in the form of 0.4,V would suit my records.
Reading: 70,V
